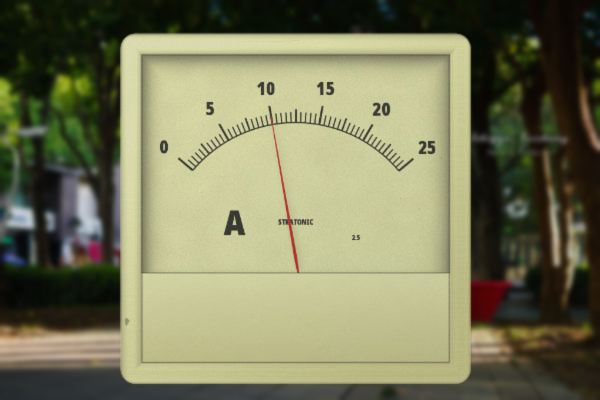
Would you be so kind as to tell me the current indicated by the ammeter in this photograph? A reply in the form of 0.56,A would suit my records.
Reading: 10,A
